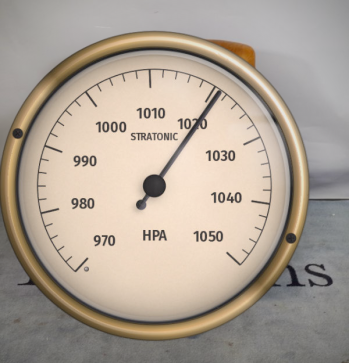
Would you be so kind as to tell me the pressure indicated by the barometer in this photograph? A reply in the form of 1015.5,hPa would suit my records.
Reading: 1021,hPa
